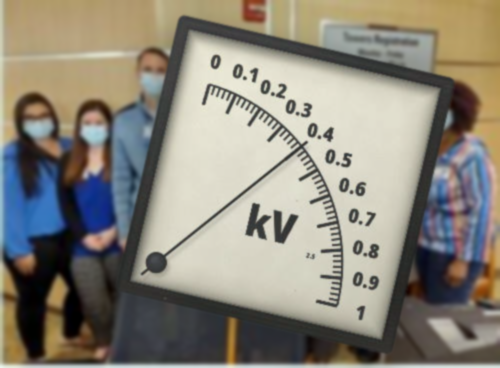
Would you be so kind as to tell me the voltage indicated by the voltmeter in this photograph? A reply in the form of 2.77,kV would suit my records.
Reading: 0.4,kV
